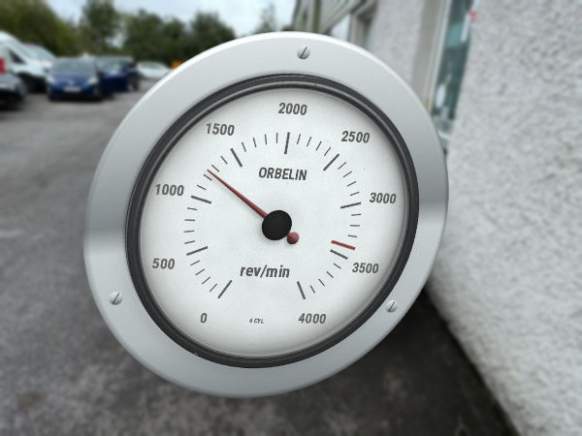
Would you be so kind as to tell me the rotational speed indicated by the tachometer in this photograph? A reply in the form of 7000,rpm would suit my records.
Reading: 1250,rpm
